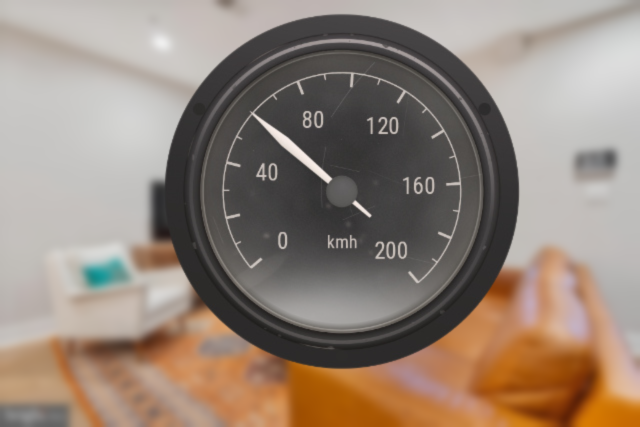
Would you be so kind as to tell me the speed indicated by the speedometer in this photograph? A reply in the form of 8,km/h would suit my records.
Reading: 60,km/h
